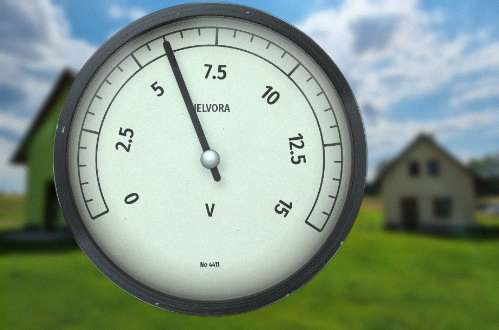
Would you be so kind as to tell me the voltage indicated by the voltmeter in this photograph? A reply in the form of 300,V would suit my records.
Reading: 6,V
